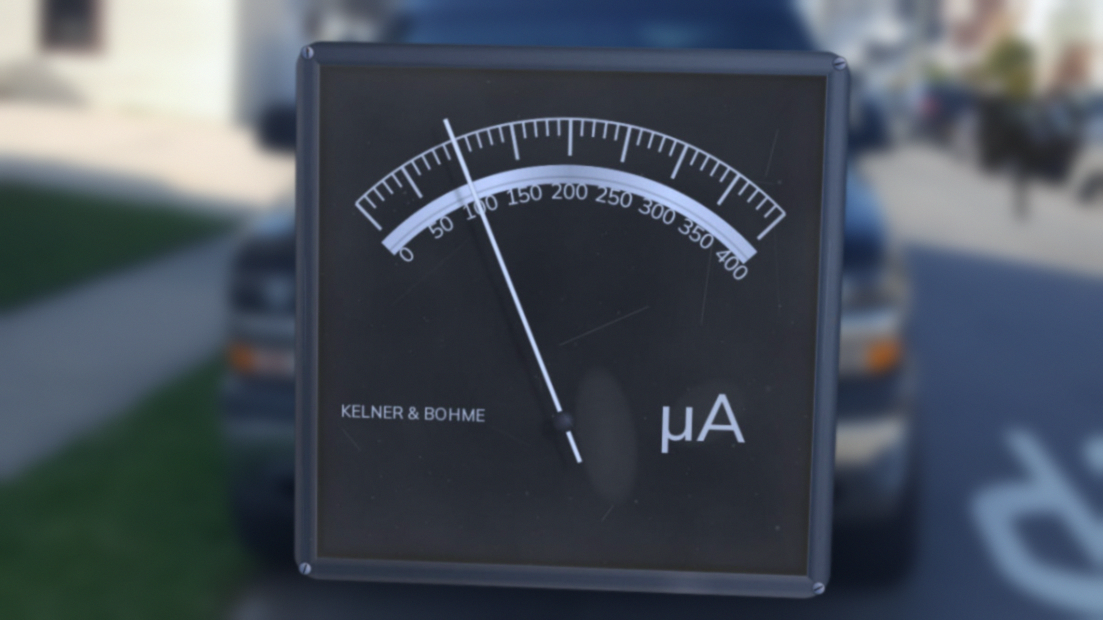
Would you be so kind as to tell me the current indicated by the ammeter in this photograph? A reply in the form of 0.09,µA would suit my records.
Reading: 100,µA
